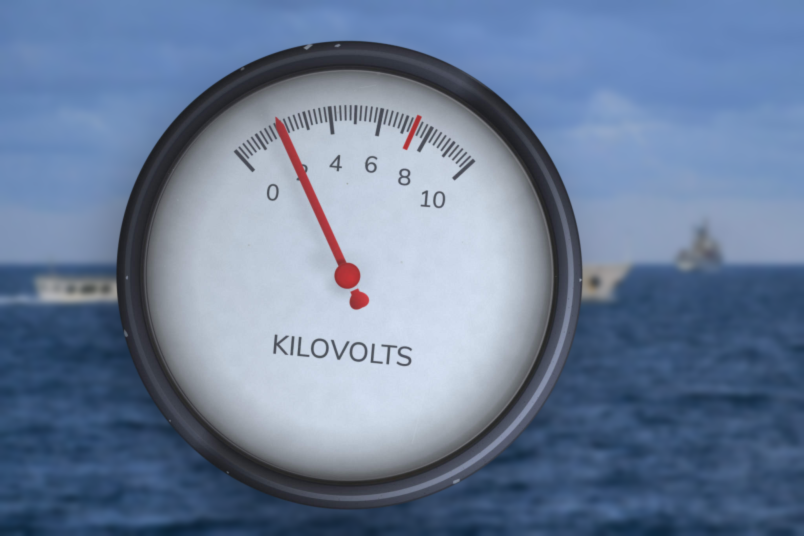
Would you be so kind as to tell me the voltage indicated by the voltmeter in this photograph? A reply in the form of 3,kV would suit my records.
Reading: 2,kV
